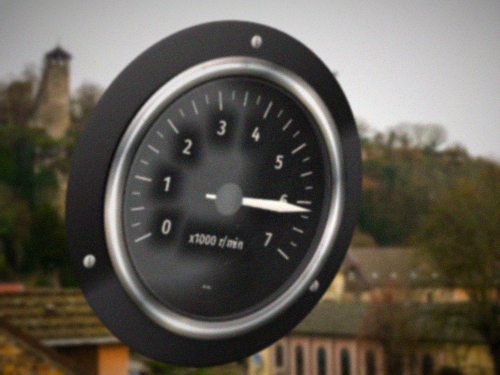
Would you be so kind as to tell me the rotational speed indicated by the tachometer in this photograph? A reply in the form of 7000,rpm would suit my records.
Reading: 6125,rpm
